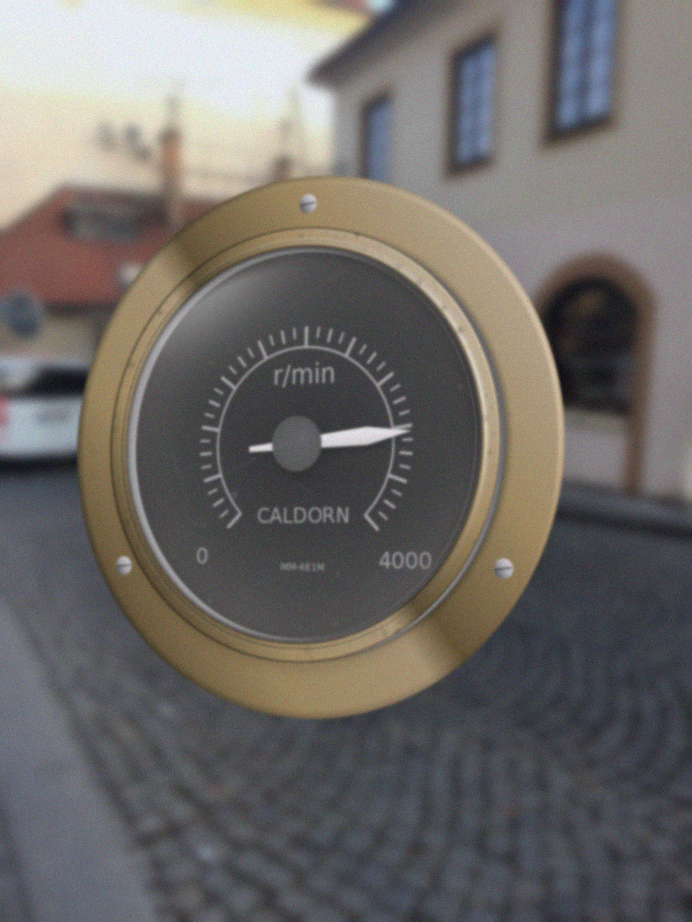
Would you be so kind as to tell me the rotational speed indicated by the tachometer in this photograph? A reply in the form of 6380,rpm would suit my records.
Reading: 3250,rpm
